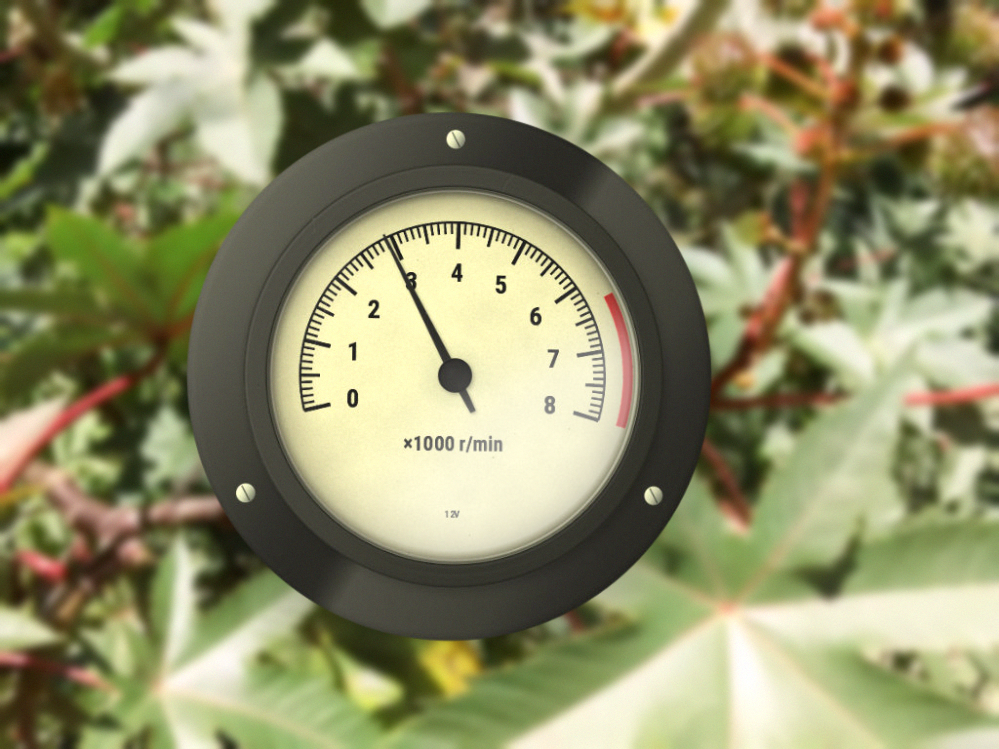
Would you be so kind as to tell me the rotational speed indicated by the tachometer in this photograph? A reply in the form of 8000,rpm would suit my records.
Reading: 2900,rpm
